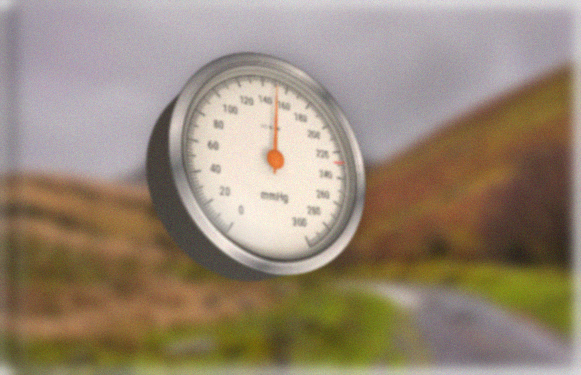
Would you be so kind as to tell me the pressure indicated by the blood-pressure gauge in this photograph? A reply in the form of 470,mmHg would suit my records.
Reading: 150,mmHg
